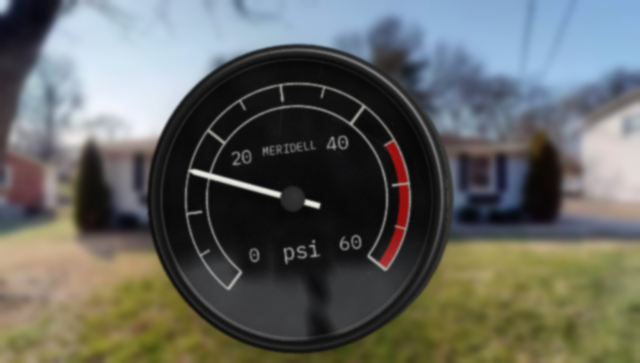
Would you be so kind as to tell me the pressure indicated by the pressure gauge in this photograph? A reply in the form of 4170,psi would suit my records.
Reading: 15,psi
